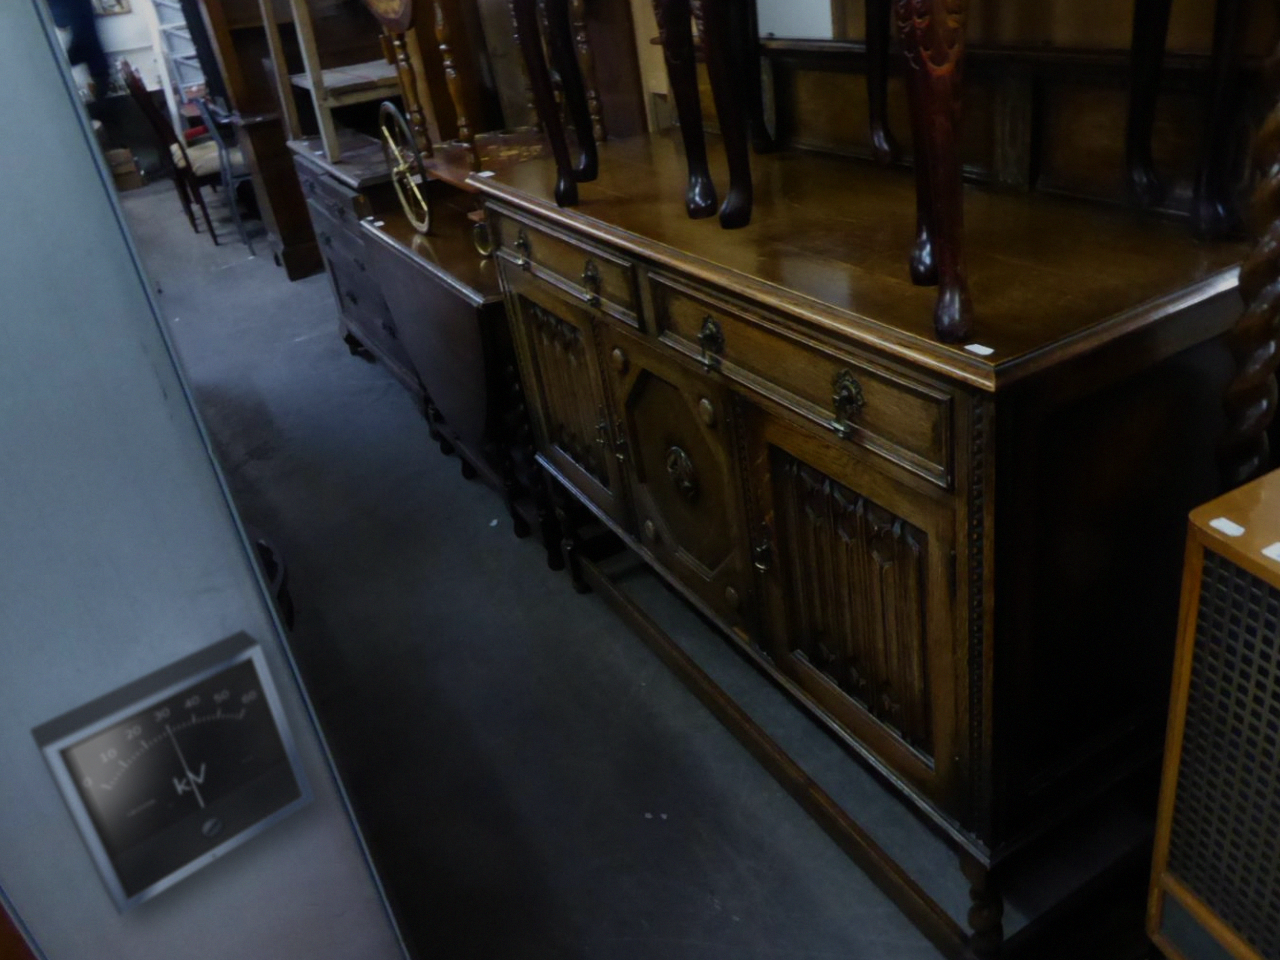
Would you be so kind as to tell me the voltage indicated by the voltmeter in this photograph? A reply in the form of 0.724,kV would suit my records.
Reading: 30,kV
